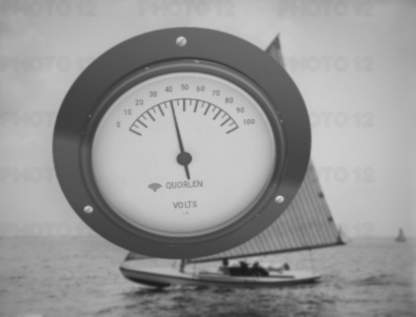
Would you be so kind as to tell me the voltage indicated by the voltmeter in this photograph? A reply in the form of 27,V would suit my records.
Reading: 40,V
